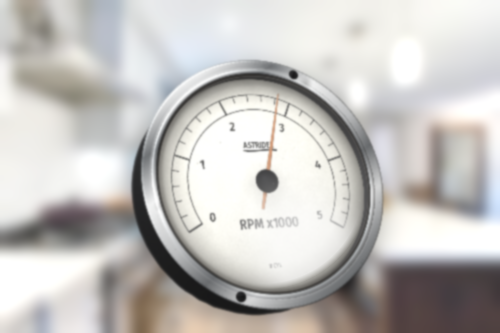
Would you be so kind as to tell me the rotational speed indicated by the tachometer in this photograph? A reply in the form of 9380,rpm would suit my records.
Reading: 2800,rpm
